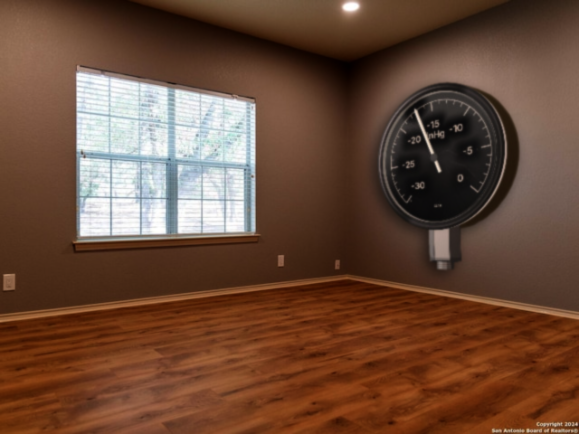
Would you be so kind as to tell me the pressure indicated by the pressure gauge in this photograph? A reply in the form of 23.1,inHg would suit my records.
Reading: -17,inHg
